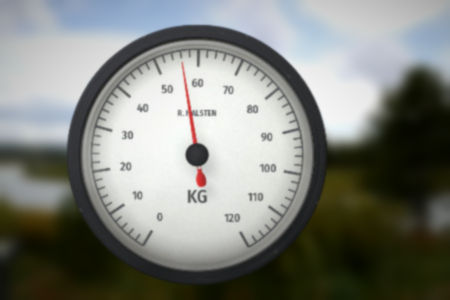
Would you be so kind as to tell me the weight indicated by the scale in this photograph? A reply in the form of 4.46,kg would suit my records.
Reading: 56,kg
